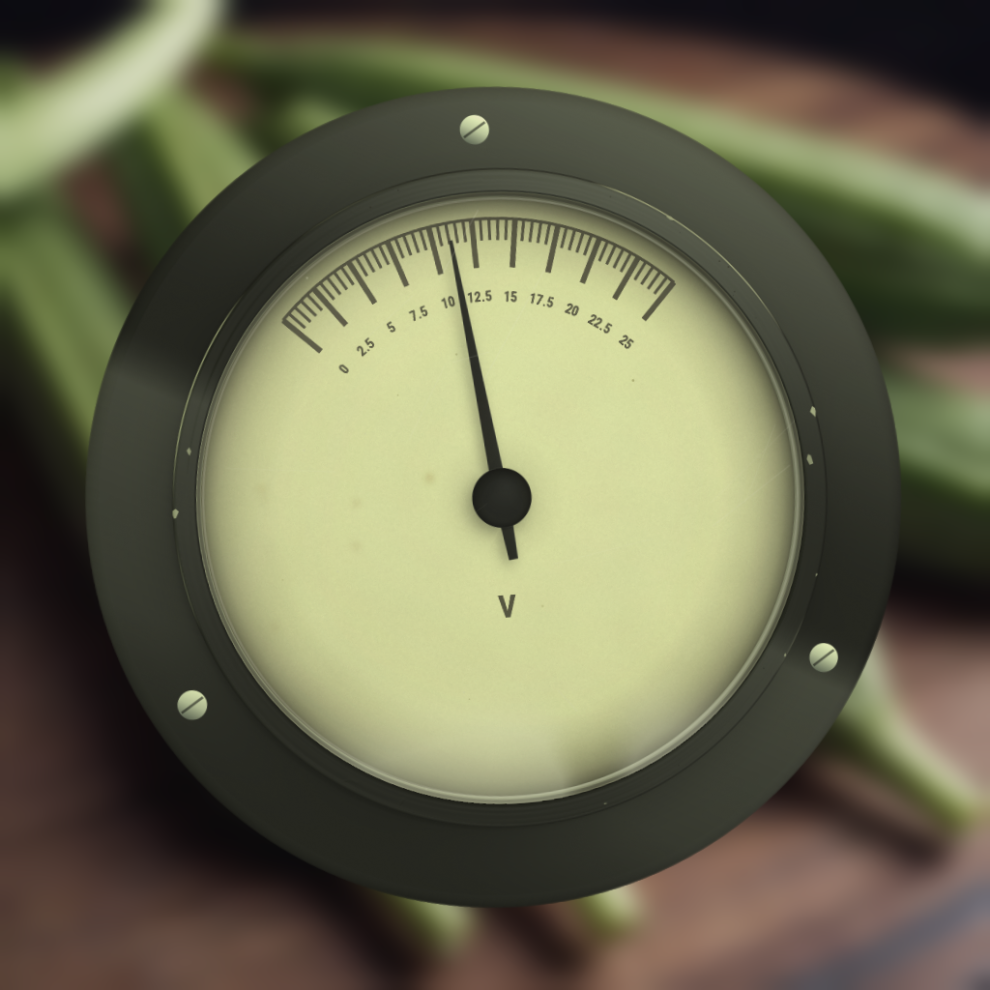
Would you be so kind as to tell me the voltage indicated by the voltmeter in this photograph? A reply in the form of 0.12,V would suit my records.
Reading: 11,V
